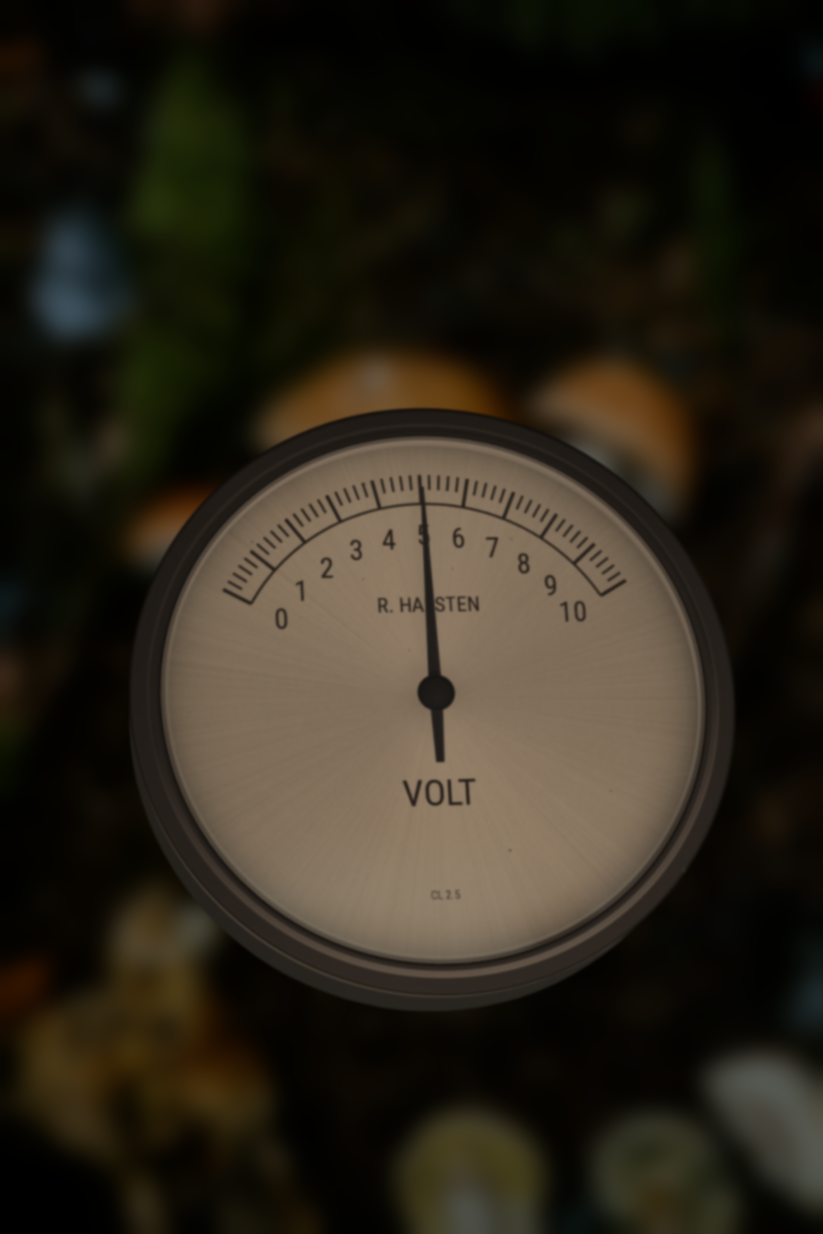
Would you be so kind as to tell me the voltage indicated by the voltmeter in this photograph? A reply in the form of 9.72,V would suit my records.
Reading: 5,V
